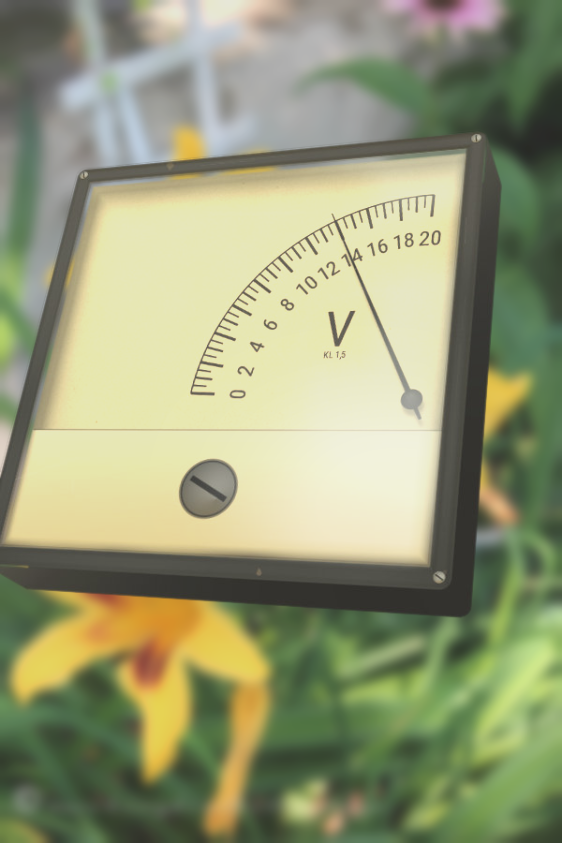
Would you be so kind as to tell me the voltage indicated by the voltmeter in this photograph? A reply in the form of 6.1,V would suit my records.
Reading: 14,V
